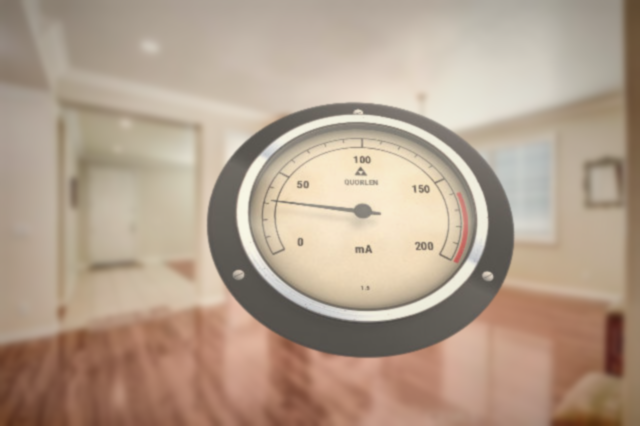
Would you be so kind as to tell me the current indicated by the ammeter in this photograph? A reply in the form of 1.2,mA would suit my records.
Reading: 30,mA
